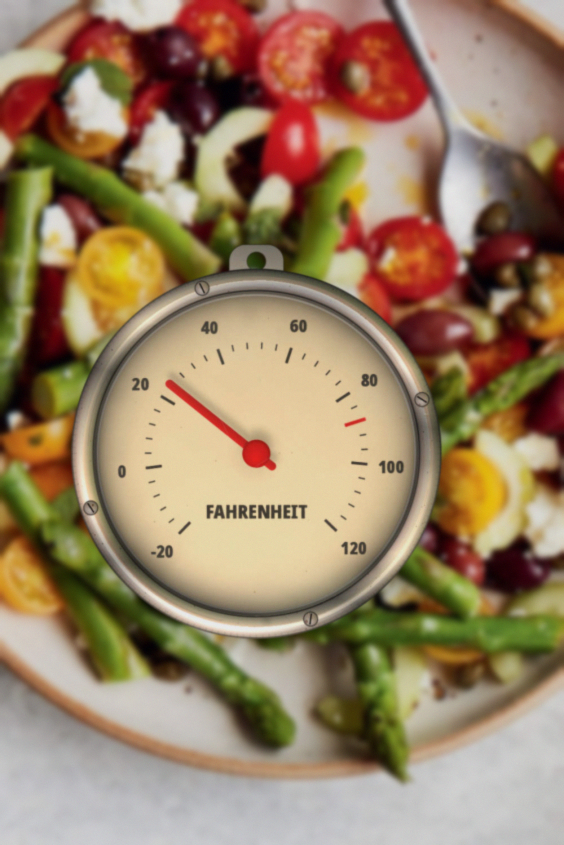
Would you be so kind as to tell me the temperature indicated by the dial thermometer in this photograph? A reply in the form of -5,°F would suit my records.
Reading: 24,°F
